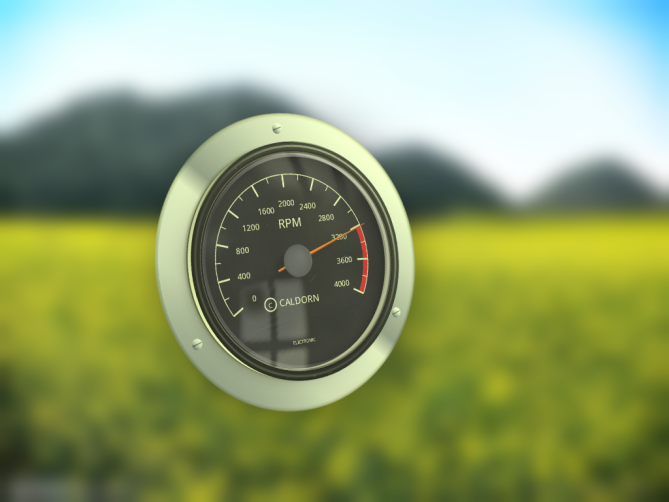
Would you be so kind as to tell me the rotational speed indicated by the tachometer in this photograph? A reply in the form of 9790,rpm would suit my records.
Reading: 3200,rpm
